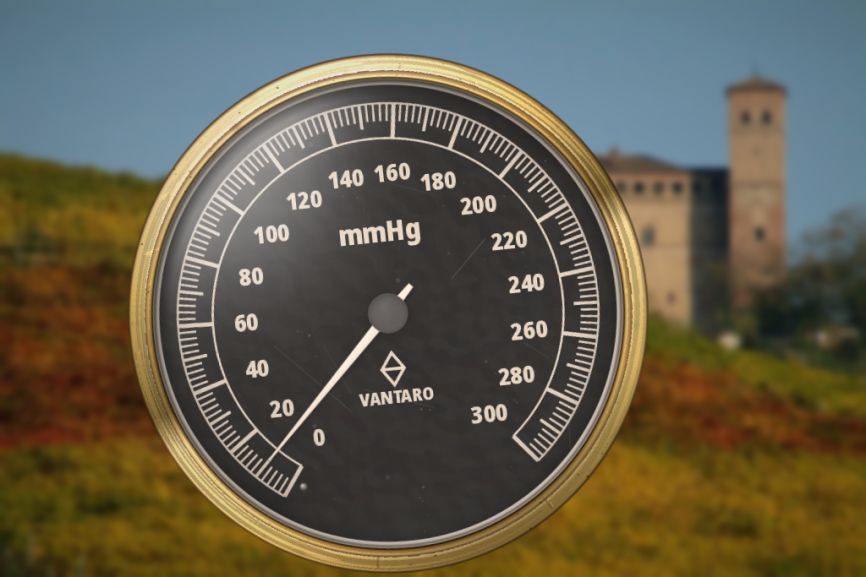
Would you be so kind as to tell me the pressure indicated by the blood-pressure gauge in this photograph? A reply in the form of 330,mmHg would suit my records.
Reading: 10,mmHg
